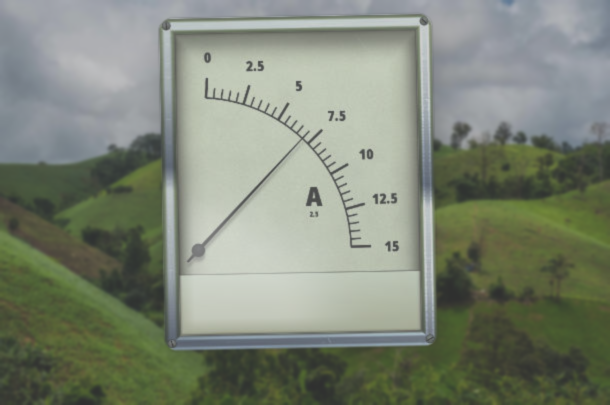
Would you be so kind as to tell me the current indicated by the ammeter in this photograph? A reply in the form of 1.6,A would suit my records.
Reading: 7,A
